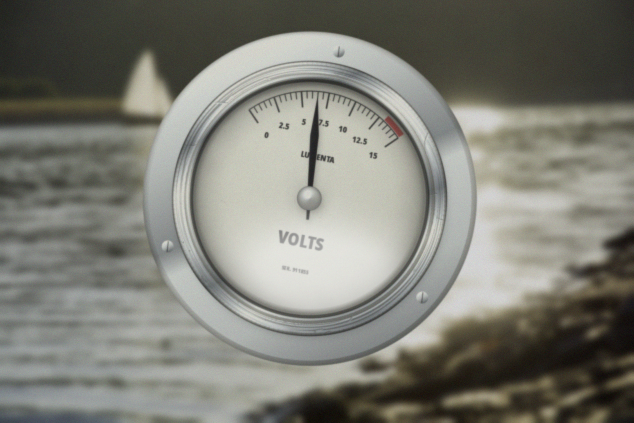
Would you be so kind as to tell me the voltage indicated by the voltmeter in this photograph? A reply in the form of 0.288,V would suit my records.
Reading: 6.5,V
